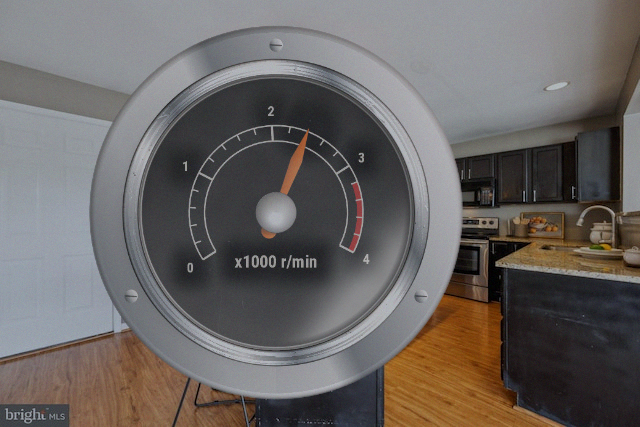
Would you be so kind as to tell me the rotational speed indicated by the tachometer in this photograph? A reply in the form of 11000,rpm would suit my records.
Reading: 2400,rpm
